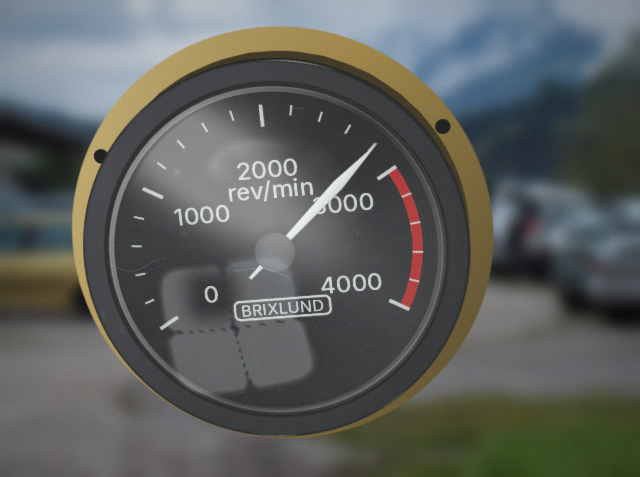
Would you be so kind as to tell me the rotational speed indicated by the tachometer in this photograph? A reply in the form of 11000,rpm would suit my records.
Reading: 2800,rpm
